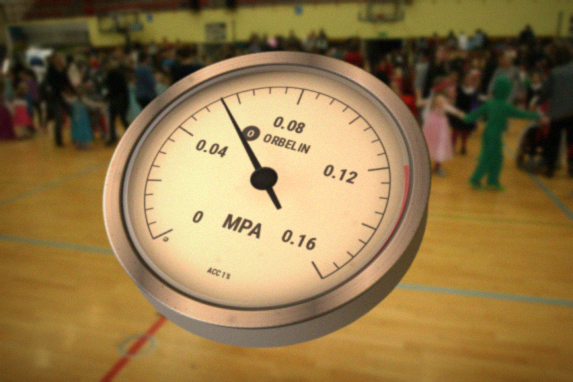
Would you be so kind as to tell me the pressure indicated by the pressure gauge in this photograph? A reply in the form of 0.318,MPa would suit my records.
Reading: 0.055,MPa
